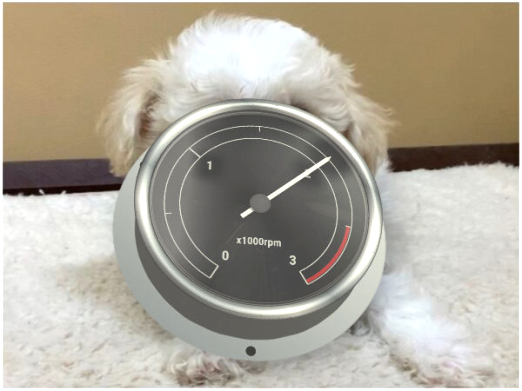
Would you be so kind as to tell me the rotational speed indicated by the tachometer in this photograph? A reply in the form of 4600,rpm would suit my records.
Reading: 2000,rpm
